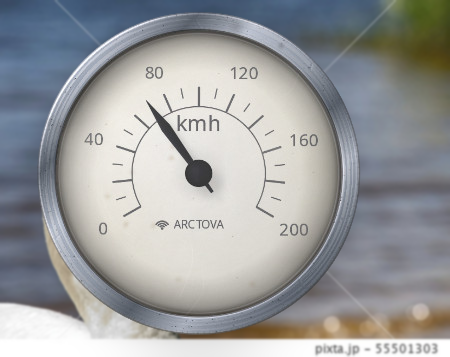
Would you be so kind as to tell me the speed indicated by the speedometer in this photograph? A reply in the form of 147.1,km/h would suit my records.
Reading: 70,km/h
